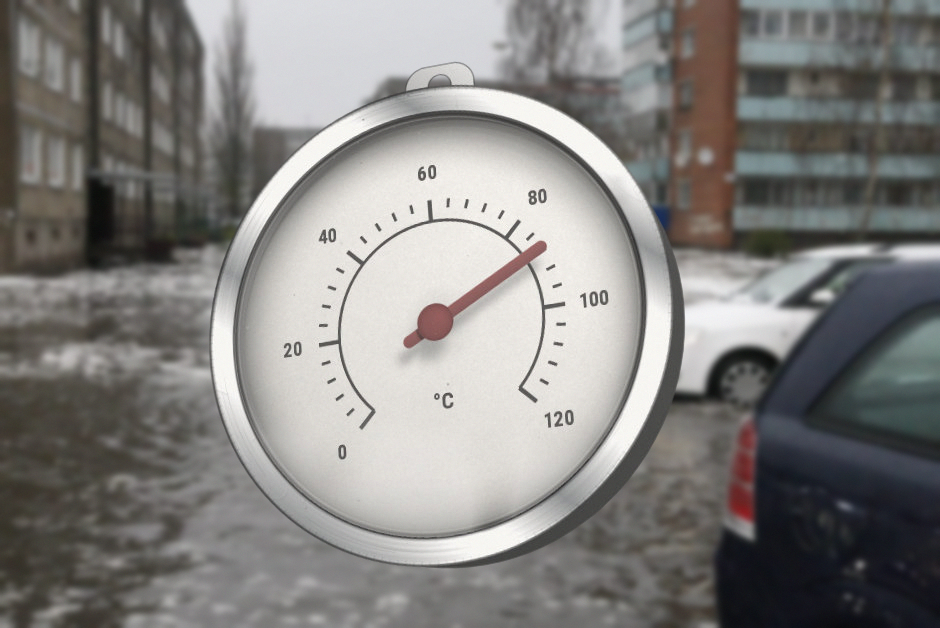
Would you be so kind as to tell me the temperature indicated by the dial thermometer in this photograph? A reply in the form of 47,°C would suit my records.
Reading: 88,°C
